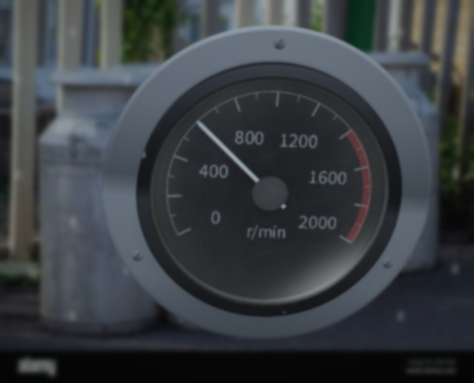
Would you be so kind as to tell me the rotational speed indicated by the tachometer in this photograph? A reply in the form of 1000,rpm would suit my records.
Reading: 600,rpm
